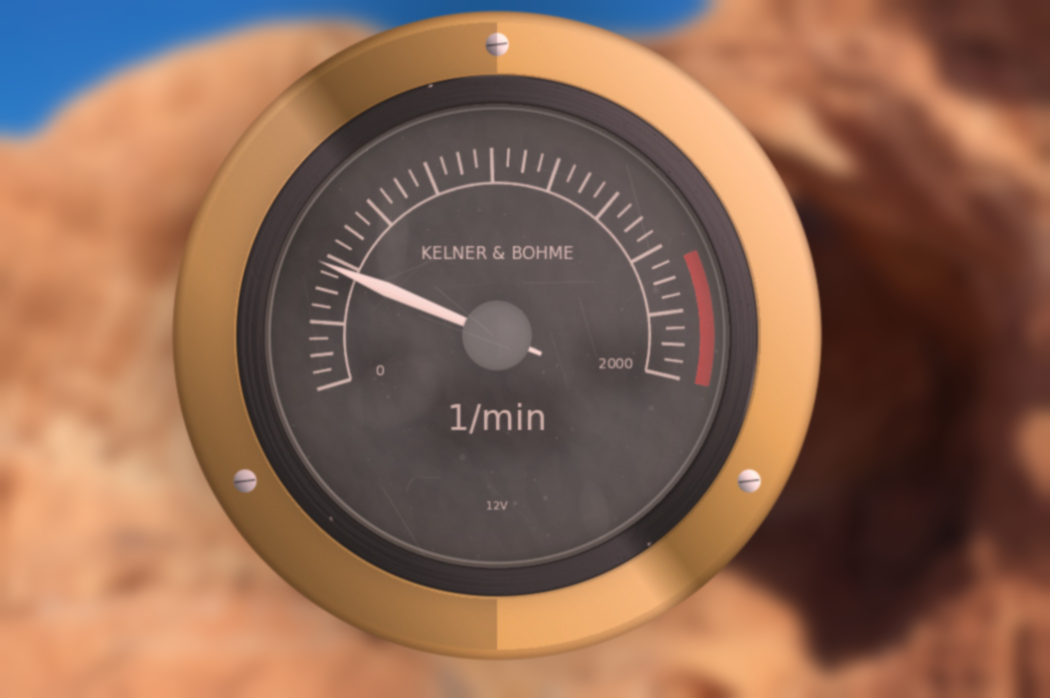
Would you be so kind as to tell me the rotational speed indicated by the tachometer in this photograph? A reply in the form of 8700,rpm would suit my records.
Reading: 375,rpm
